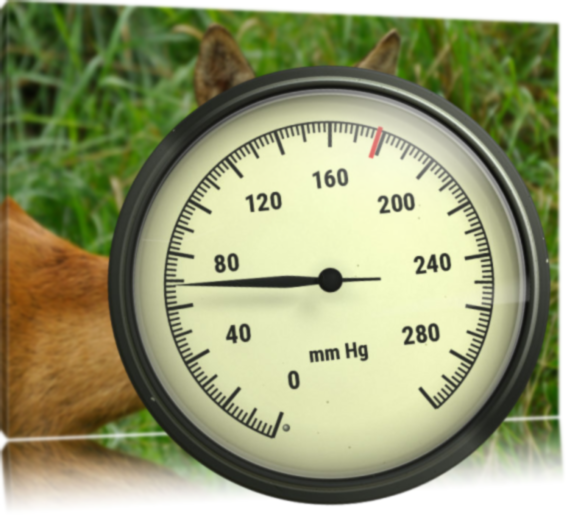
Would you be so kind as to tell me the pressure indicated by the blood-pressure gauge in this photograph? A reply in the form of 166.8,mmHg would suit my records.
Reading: 68,mmHg
